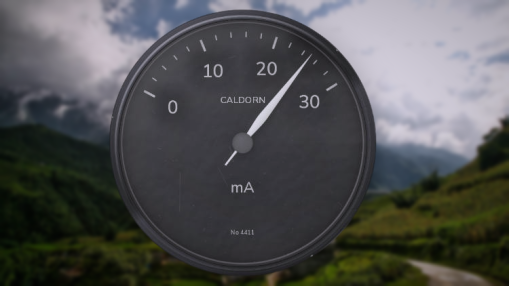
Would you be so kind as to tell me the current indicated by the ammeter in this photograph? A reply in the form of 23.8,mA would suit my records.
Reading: 25,mA
